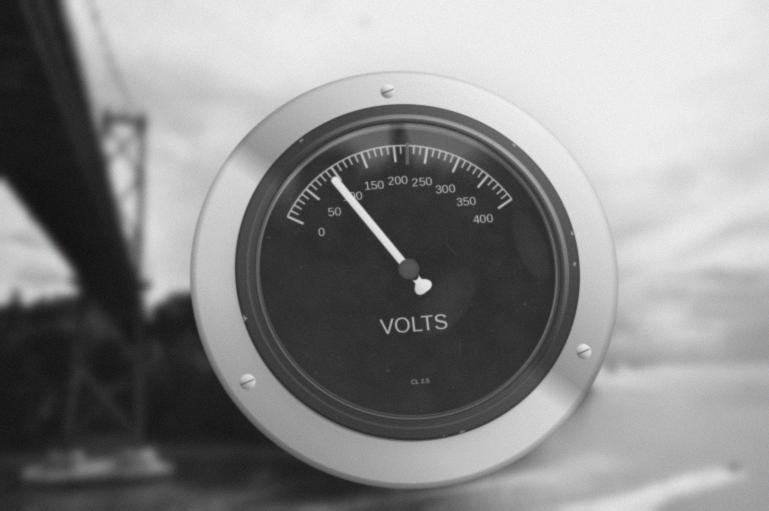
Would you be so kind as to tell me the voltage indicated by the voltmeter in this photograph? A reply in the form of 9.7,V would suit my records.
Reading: 90,V
